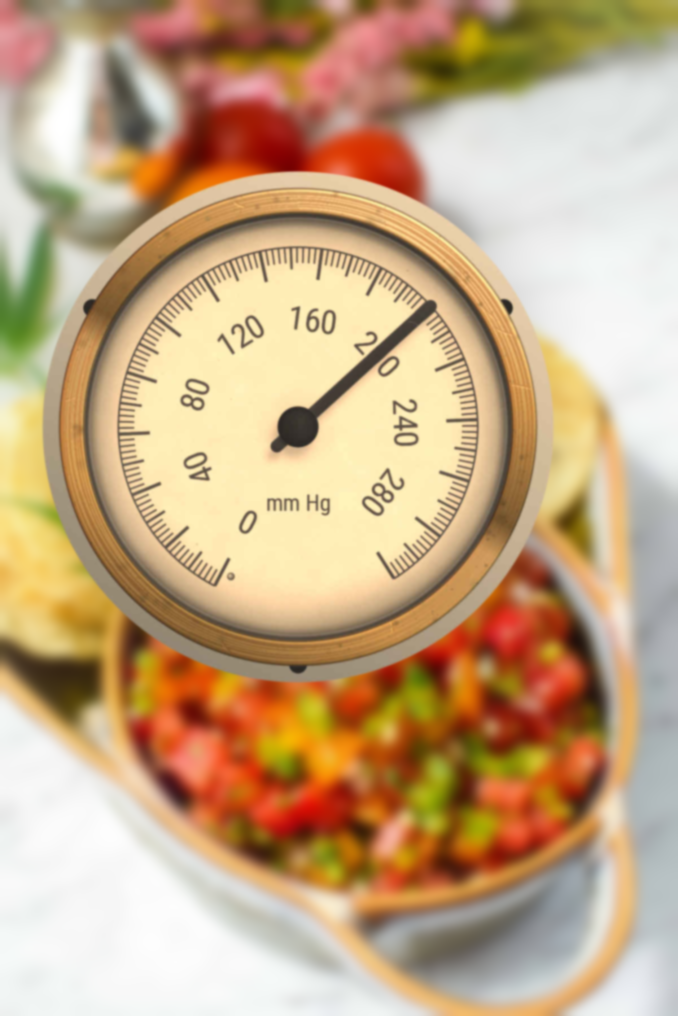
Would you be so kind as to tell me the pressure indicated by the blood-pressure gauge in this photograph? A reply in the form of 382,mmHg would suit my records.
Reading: 200,mmHg
